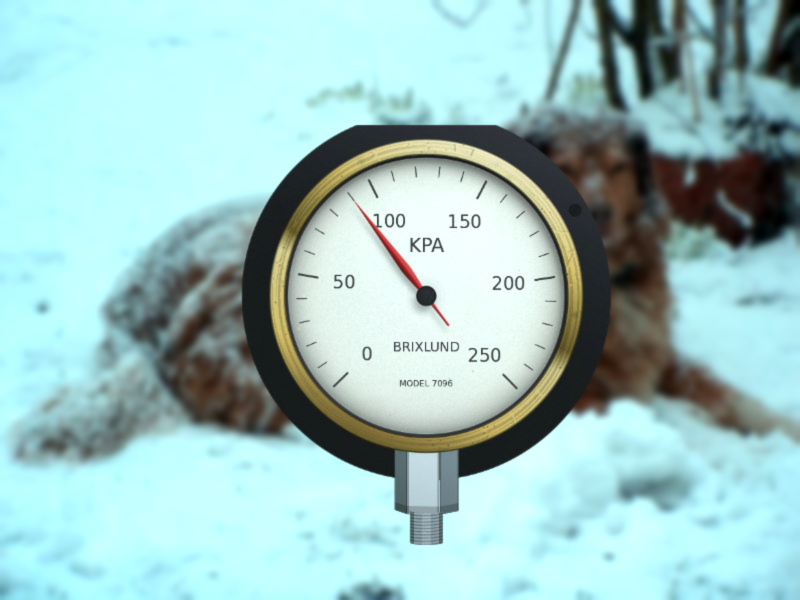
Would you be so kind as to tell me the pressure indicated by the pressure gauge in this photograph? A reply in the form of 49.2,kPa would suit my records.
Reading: 90,kPa
